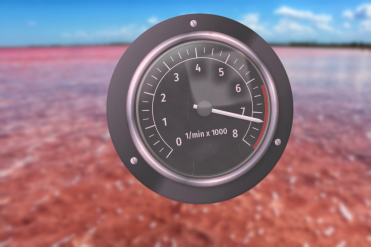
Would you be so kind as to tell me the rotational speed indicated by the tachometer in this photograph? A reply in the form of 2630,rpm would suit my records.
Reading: 7250,rpm
